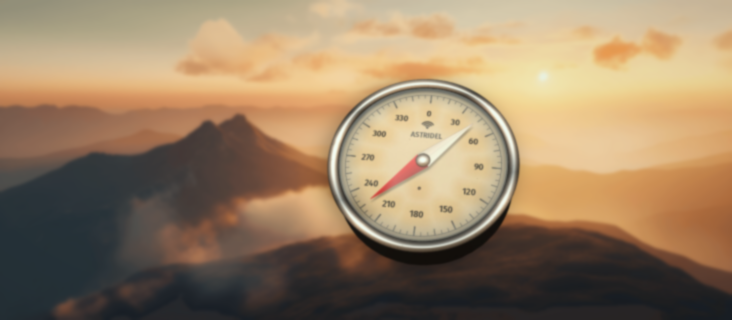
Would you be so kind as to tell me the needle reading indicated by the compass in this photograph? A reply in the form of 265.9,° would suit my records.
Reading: 225,°
